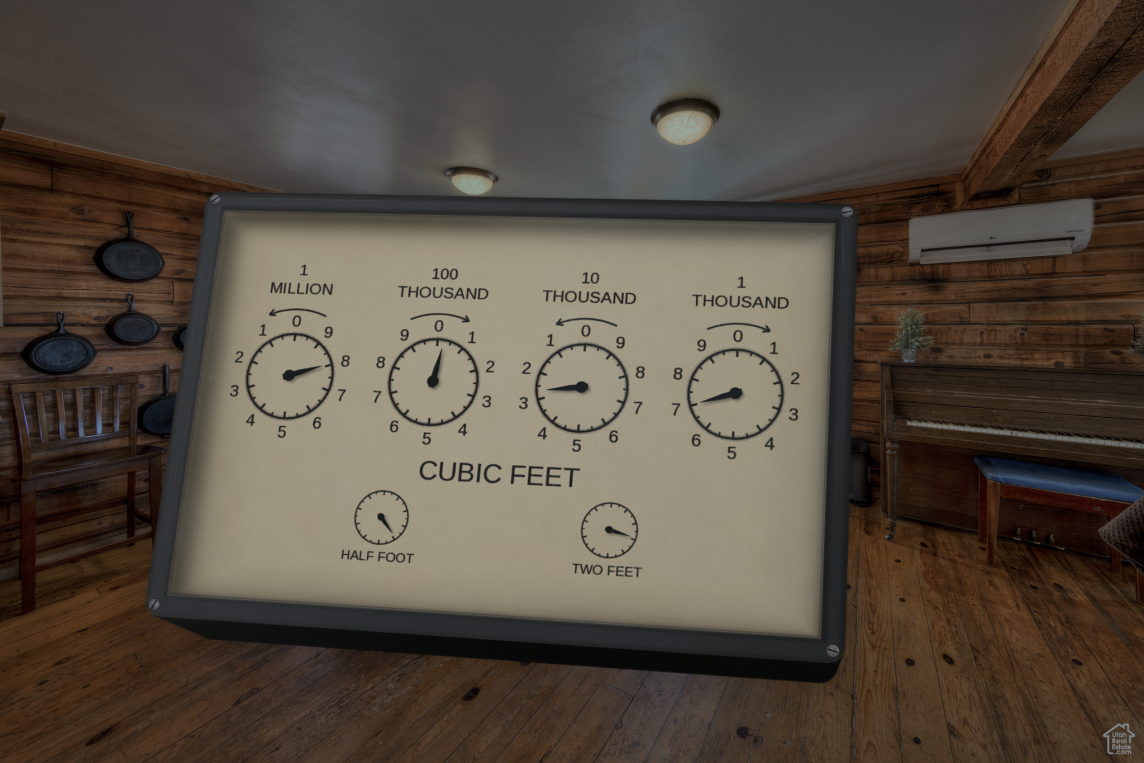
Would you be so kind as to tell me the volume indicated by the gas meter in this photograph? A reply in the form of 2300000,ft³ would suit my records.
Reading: 802700,ft³
